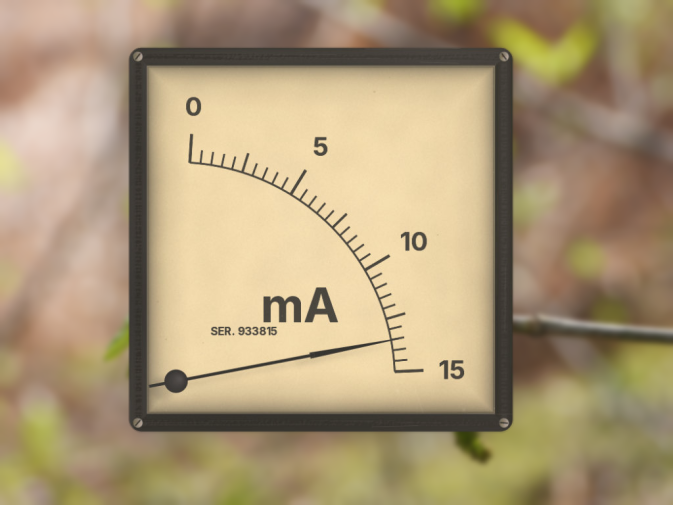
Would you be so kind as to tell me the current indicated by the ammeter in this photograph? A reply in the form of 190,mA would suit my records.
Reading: 13.5,mA
